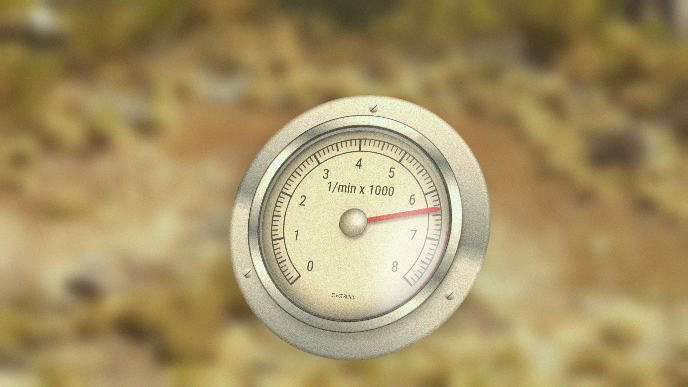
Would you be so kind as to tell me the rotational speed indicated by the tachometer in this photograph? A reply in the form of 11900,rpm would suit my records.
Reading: 6400,rpm
